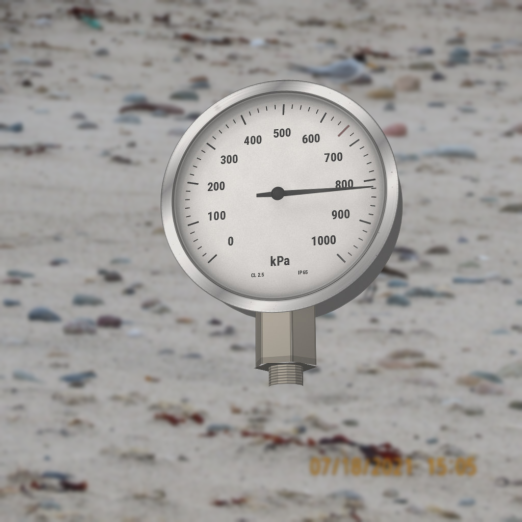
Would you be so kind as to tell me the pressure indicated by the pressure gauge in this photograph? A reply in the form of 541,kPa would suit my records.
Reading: 820,kPa
